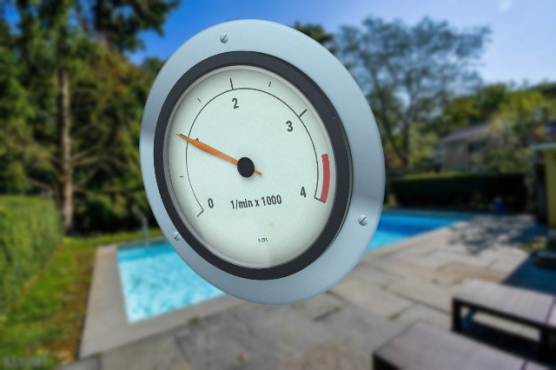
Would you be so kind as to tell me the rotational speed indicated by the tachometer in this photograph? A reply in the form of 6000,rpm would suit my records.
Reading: 1000,rpm
